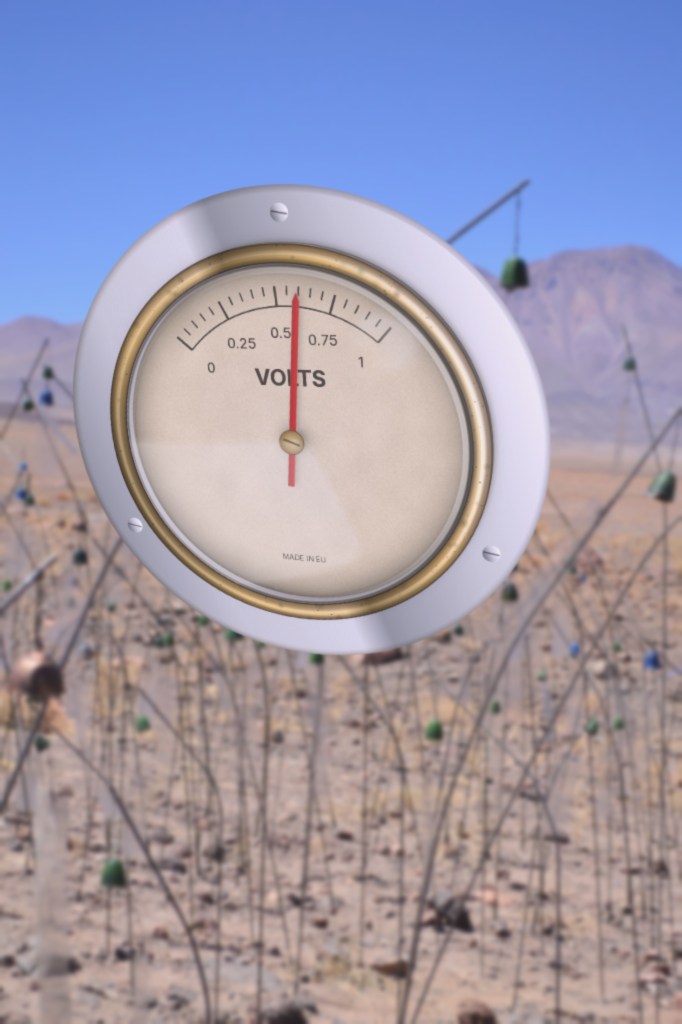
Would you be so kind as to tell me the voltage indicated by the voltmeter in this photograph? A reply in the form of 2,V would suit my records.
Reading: 0.6,V
